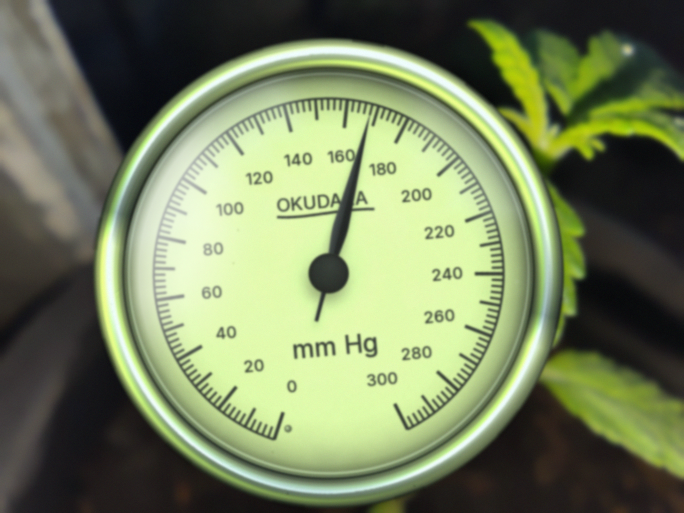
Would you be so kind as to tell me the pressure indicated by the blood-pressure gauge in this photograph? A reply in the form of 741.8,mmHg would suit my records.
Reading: 168,mmHg
